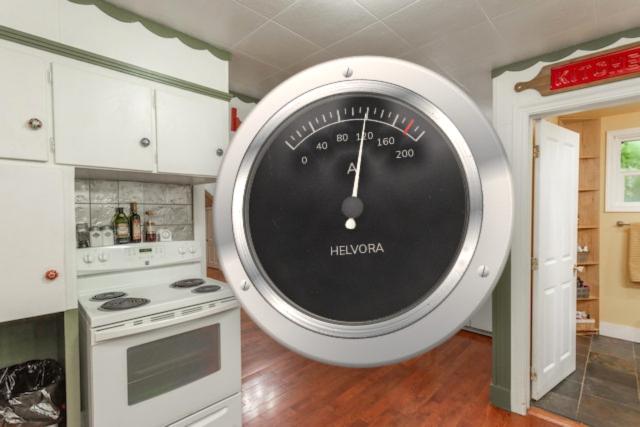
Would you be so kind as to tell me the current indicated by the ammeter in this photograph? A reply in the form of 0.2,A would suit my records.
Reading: 120,A
